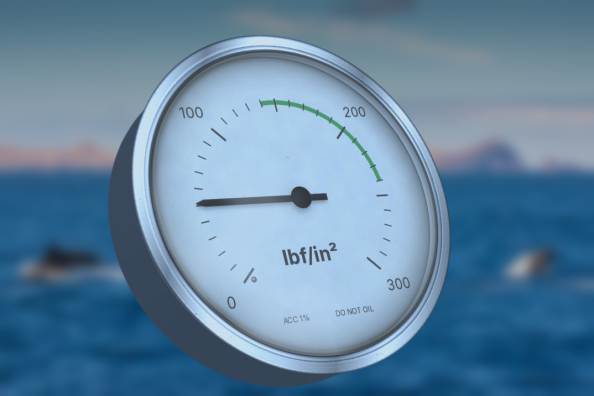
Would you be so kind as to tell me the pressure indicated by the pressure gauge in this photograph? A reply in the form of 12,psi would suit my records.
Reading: 50,psi
